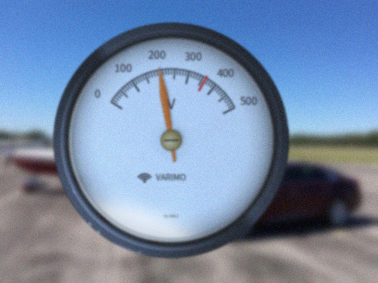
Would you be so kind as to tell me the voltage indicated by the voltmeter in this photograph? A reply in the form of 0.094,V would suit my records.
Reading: 200,V
